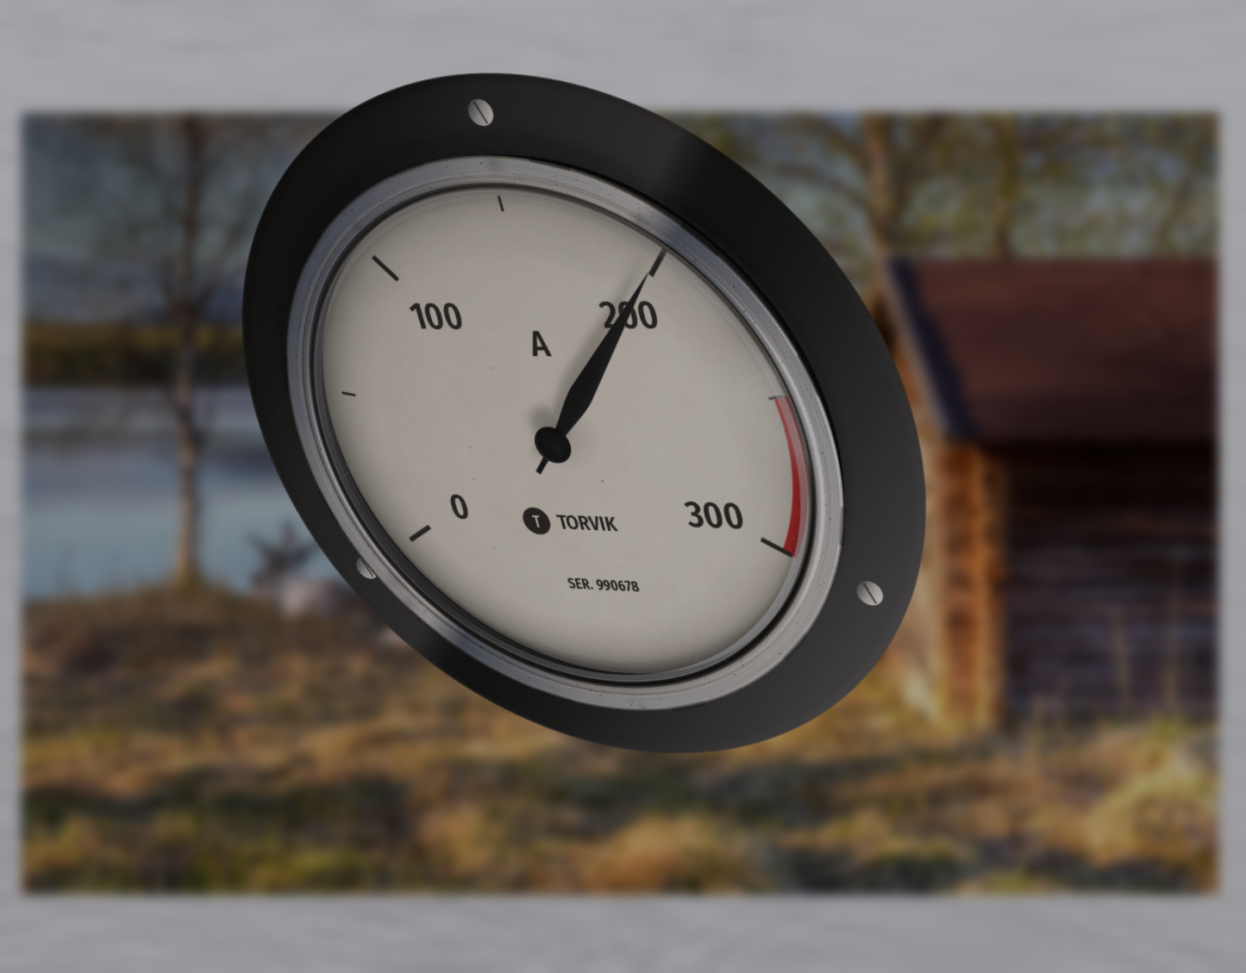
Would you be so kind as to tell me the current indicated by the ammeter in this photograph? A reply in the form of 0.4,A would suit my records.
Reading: 200,A
